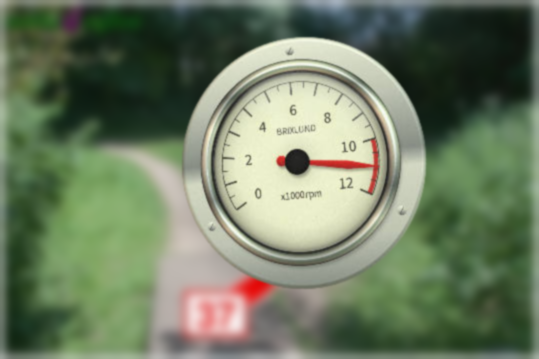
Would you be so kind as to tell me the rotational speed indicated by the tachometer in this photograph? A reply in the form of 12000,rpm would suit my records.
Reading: 11000,rpm
